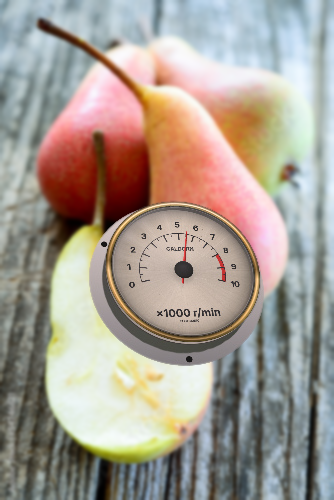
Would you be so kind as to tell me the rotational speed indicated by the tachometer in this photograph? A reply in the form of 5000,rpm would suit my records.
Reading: 5500,rpm
